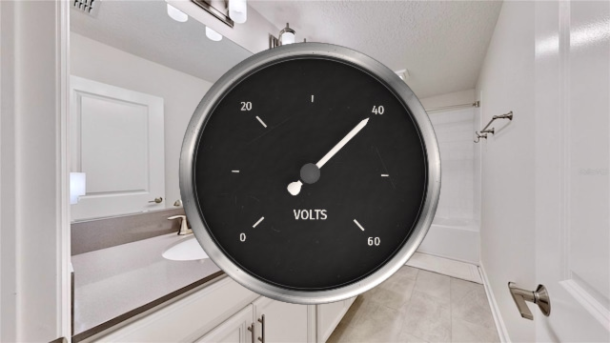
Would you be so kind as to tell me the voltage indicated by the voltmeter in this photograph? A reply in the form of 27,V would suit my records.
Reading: 40,V
